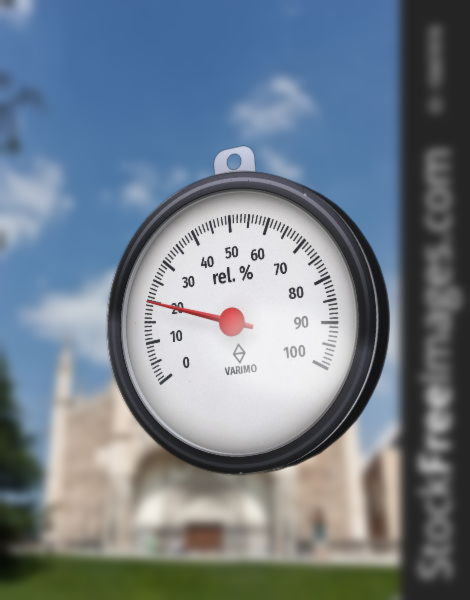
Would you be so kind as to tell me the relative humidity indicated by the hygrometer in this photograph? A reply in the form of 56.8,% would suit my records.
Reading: 20,%
